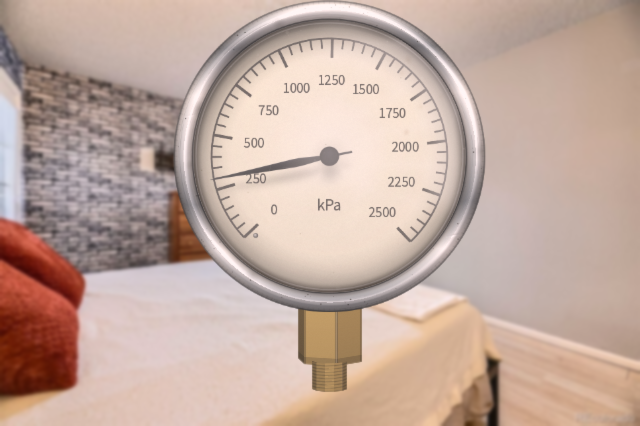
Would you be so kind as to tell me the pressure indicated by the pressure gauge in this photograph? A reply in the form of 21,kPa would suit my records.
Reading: 300,kPa
